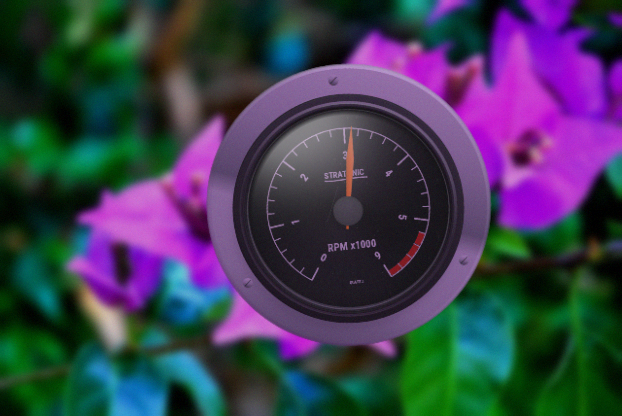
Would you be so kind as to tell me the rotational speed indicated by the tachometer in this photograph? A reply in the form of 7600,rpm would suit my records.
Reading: 3100,rpm
